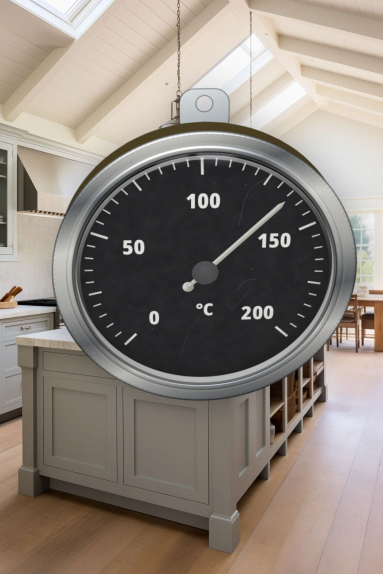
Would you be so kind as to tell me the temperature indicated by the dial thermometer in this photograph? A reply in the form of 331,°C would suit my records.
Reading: 135,°C
